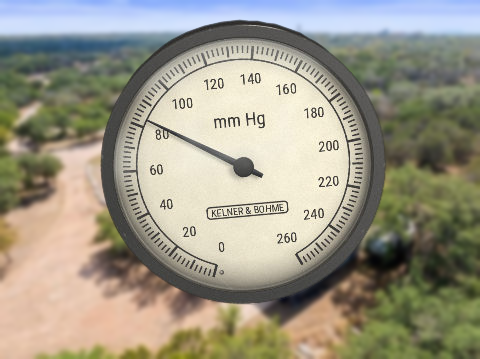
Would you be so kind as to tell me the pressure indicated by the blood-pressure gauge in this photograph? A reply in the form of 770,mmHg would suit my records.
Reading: 84,mmHg
